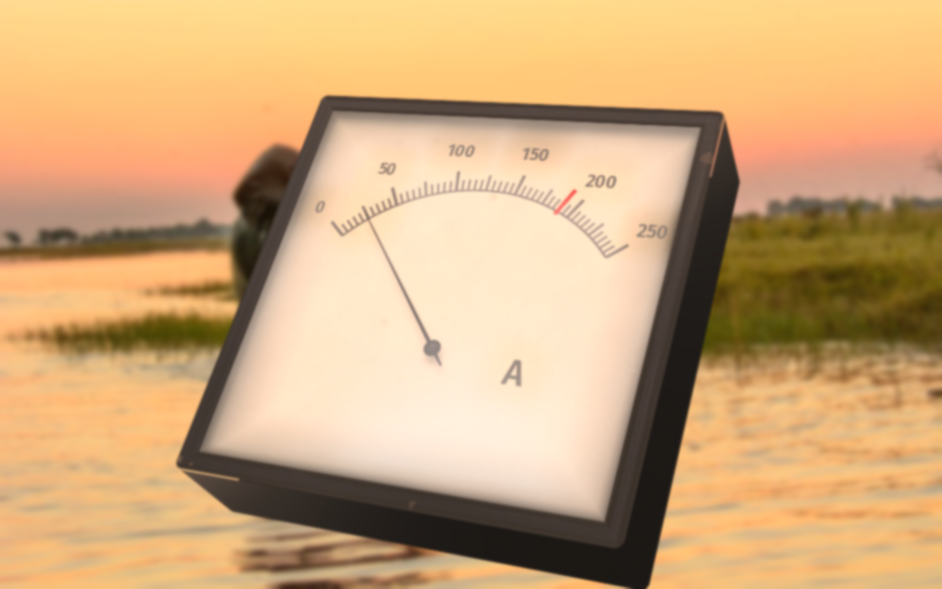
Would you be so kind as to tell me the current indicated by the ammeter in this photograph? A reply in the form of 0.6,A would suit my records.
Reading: 25,A
